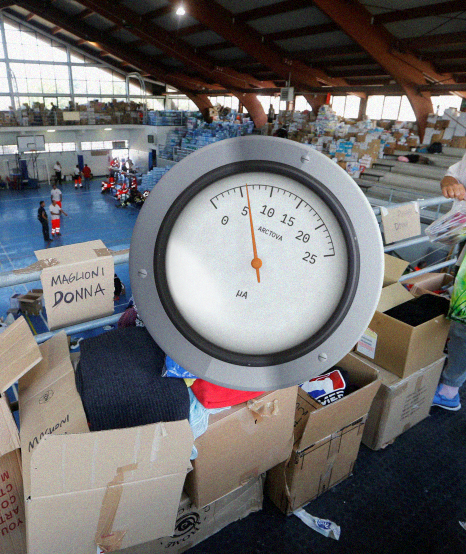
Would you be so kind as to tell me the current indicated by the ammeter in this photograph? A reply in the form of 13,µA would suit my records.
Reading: 6,µA
